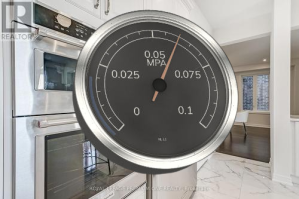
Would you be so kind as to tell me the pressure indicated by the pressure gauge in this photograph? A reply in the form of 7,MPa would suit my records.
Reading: 0.06,MPa
